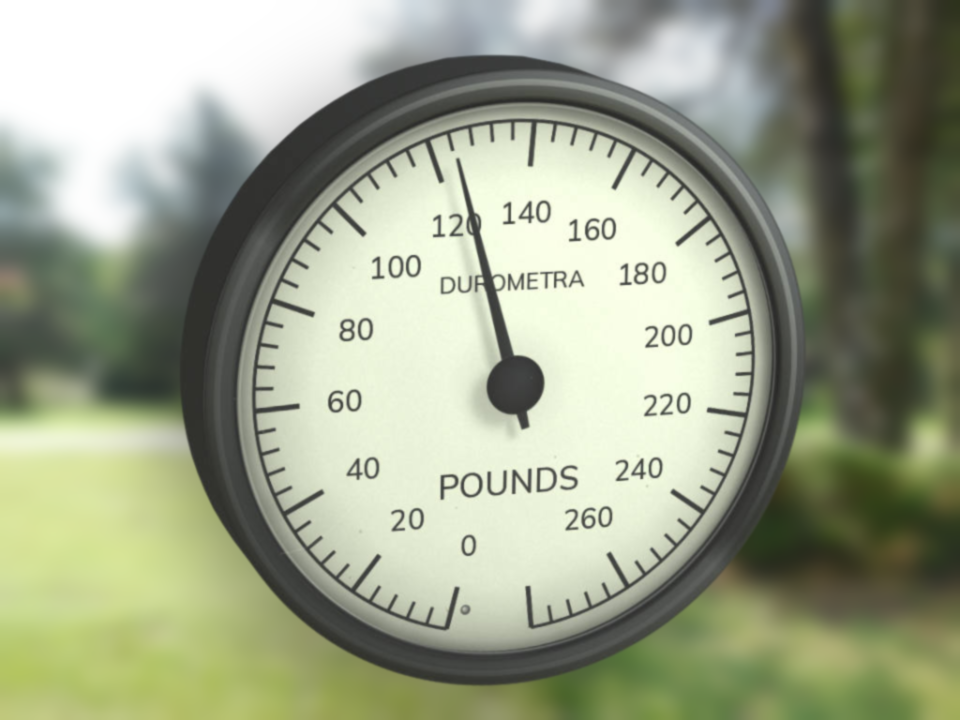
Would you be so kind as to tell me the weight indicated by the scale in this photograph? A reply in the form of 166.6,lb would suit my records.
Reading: 124,lb
